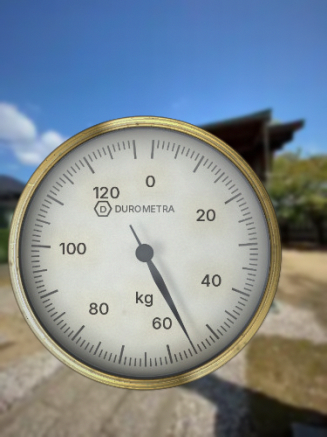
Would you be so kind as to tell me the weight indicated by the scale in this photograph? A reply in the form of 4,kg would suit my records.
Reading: 55,kg
